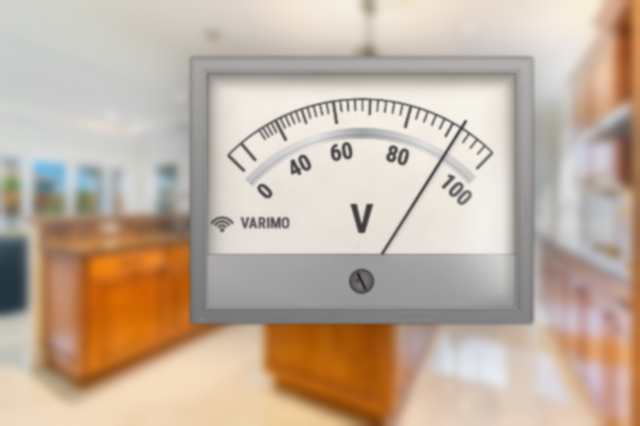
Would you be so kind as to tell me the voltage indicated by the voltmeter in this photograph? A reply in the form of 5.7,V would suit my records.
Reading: 92,V
